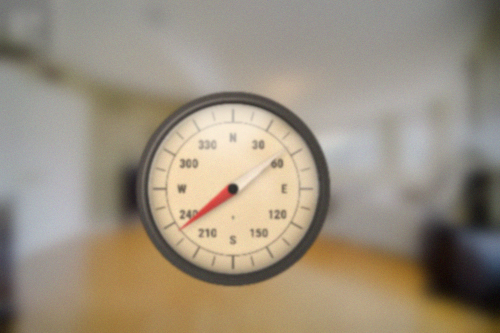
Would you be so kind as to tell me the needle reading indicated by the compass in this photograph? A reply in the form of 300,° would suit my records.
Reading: 232.5,°
